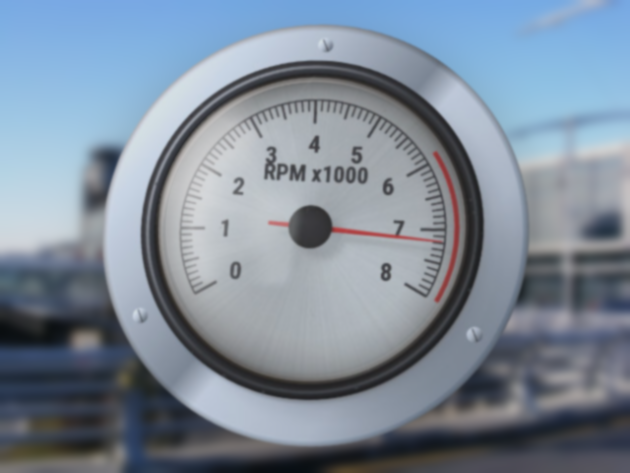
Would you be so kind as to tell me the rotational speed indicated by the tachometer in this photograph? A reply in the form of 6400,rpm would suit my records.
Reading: 7200,rpm
